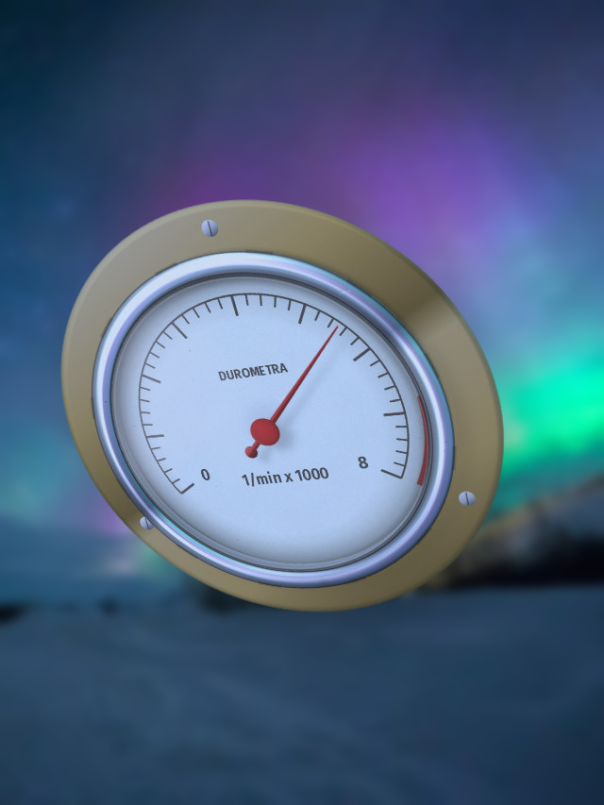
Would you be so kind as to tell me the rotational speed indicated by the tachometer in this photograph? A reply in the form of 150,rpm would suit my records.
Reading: 5500,rpm
